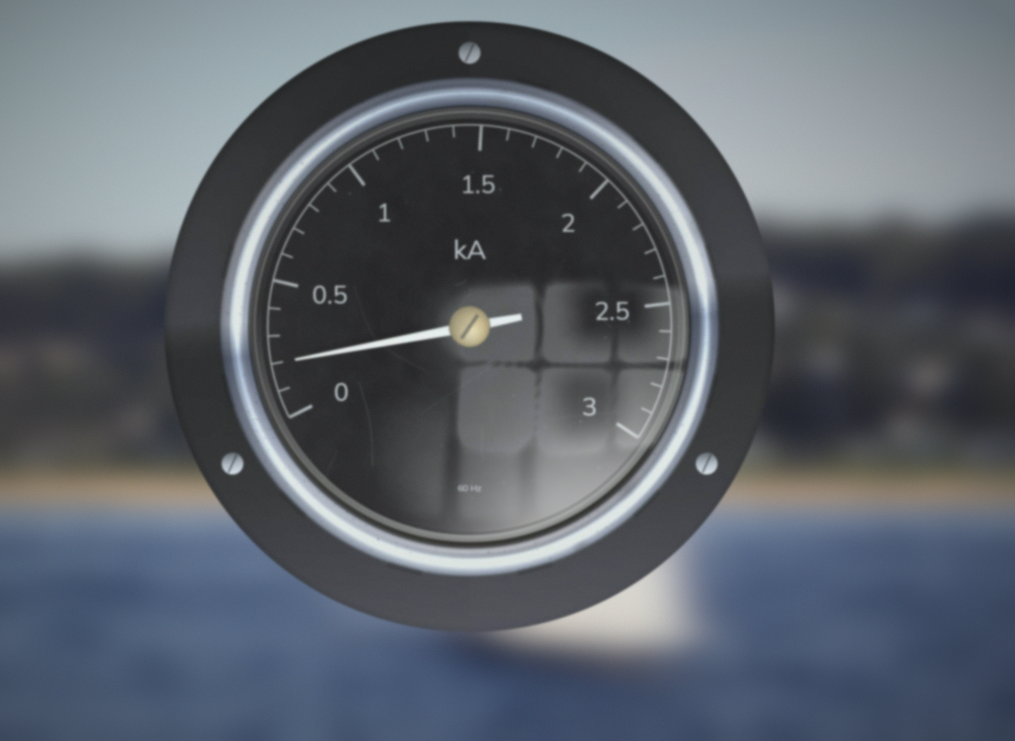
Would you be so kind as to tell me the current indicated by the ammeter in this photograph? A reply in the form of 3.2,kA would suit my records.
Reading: 0.2,kA
